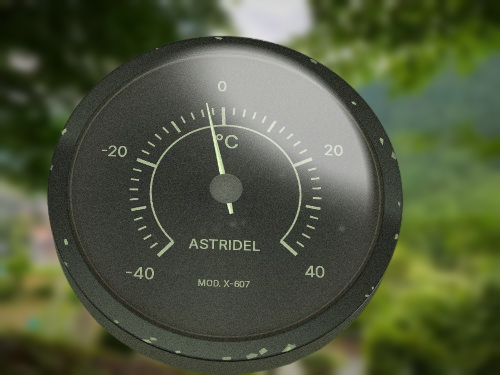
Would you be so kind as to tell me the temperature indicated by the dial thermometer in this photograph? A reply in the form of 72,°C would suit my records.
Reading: -3,°C
